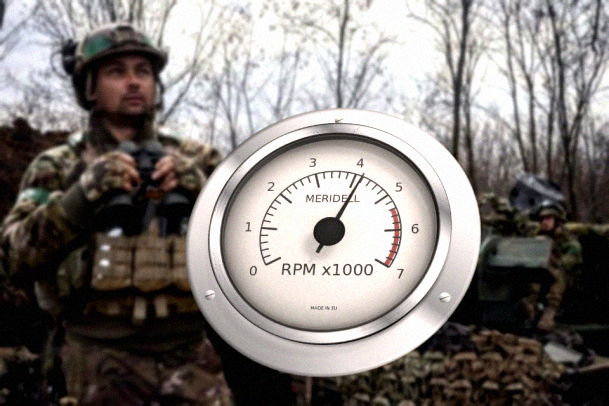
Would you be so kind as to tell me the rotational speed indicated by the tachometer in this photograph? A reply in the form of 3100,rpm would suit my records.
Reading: 4200,rpm
